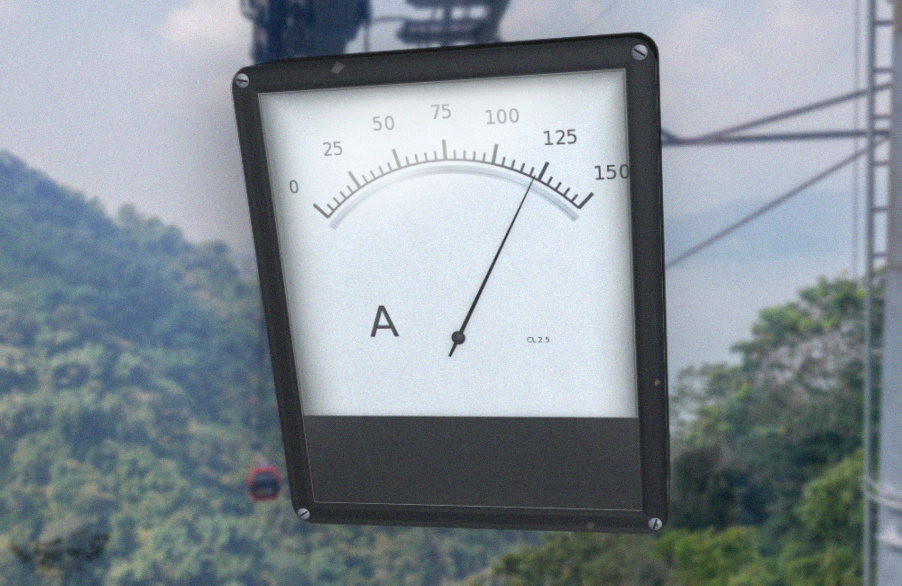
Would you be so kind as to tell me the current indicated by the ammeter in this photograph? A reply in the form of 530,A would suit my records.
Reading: 122.5,A
